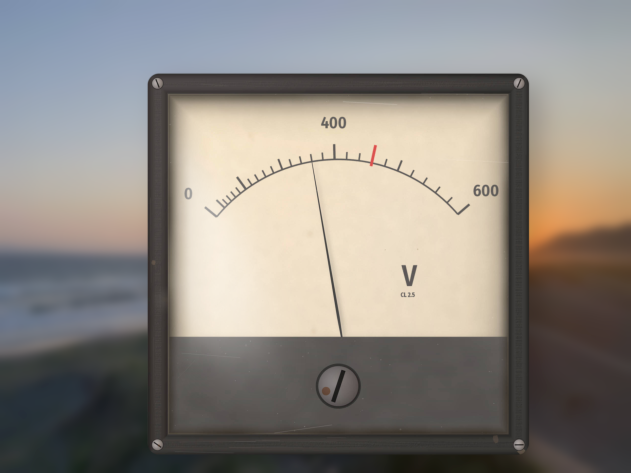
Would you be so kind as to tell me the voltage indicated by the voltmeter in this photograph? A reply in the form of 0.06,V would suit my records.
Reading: 360,V
